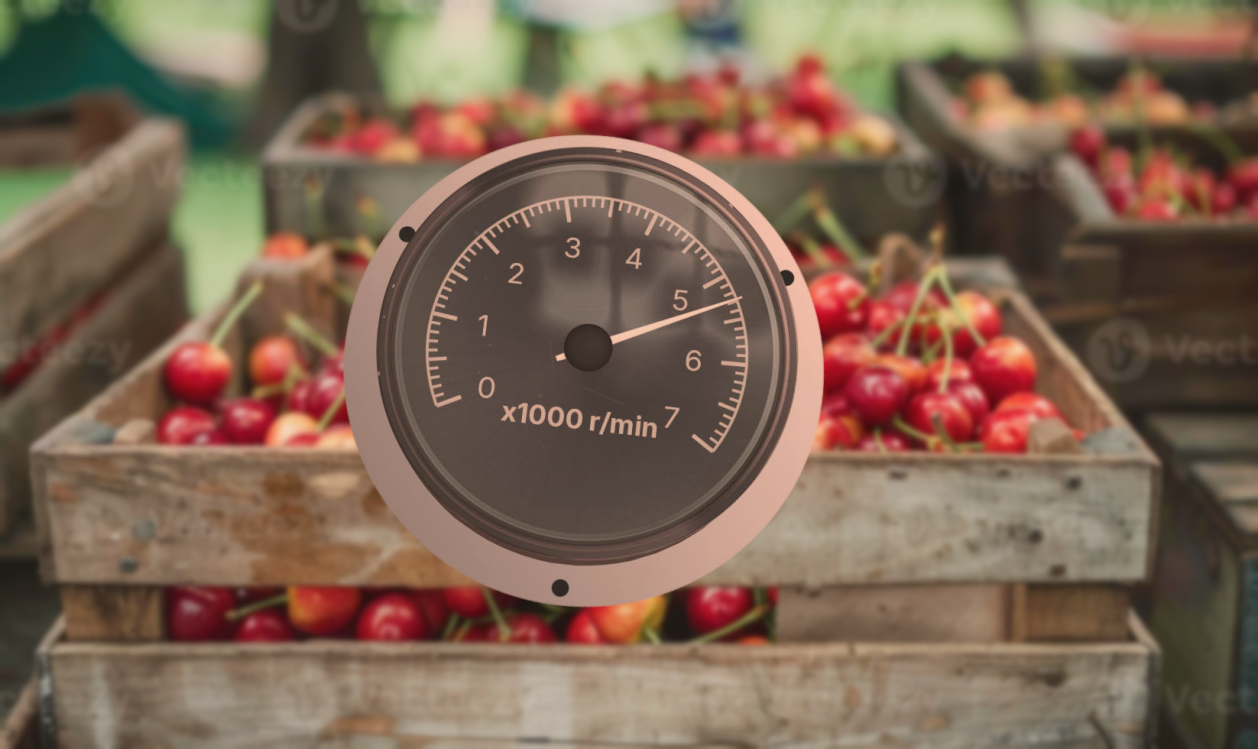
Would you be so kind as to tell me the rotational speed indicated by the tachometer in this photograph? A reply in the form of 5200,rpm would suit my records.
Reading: 5300,rpm
